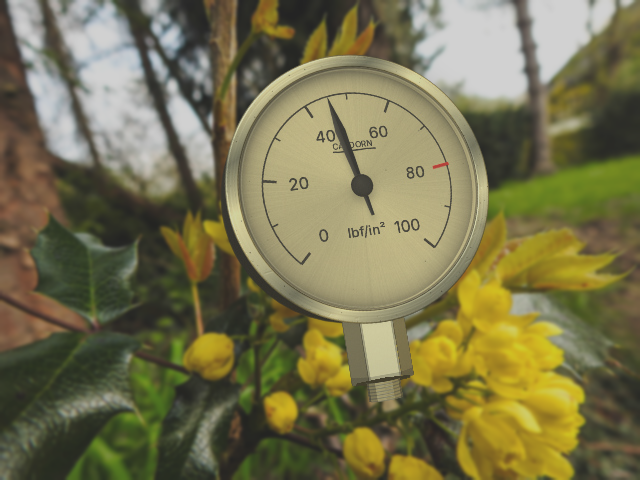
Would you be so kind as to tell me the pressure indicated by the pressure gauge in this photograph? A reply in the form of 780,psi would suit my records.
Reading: 45,psi
